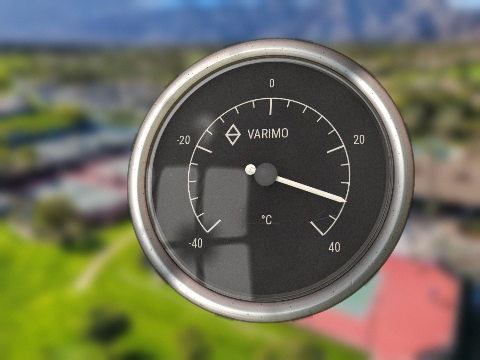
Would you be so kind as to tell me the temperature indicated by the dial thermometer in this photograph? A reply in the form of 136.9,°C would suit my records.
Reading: 32,°C
